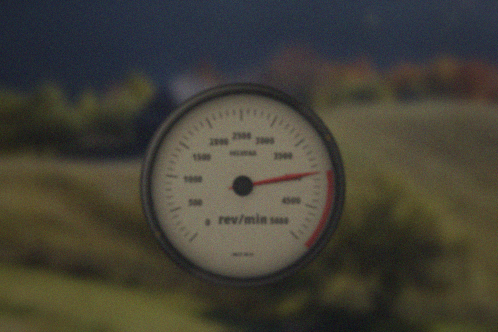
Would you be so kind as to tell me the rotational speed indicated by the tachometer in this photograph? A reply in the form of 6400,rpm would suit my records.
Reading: 4000,rpm
